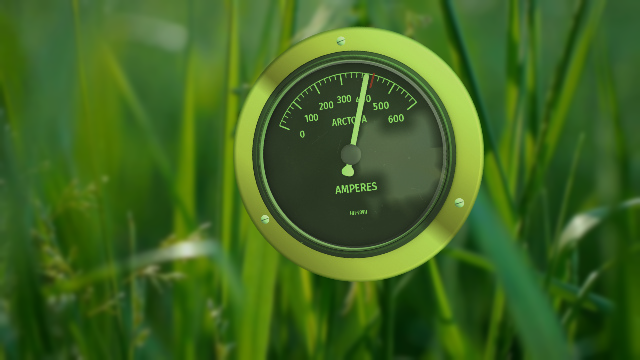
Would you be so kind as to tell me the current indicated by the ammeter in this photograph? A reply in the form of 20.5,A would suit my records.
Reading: 400,A
